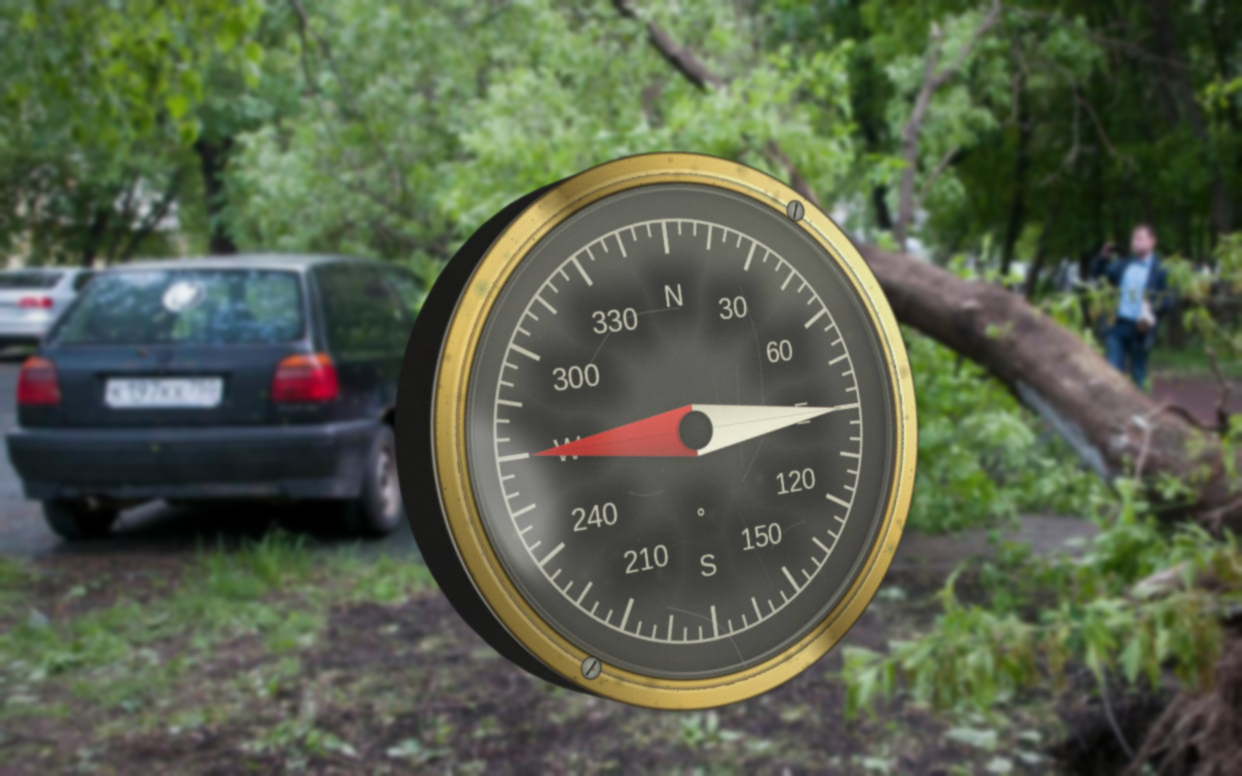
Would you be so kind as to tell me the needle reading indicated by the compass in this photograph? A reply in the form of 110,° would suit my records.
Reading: 270,°
